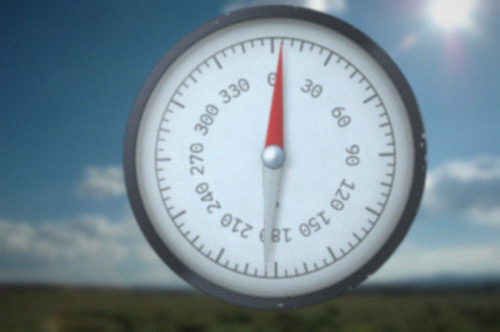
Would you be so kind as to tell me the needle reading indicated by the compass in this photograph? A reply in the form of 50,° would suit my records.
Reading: 5,°
